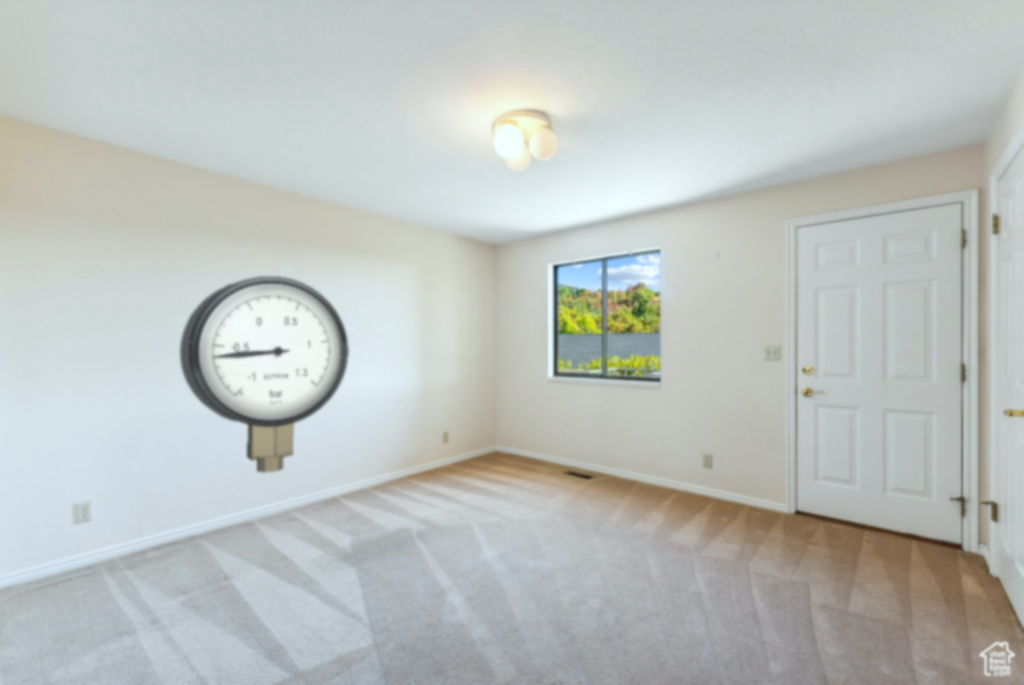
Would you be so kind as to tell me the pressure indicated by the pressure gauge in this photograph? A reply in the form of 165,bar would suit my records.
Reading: -0.6,bar
